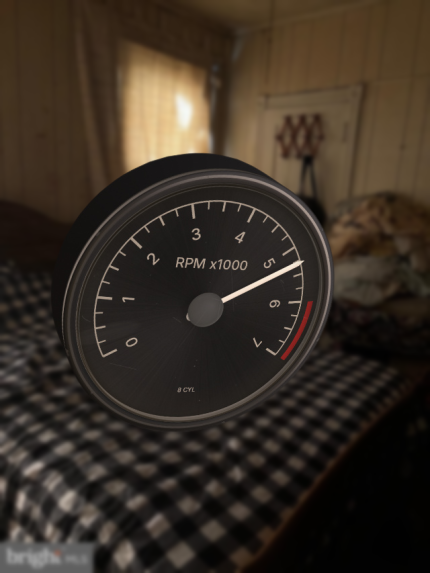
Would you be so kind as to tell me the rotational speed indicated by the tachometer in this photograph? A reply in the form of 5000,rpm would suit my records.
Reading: 5250,rpm
